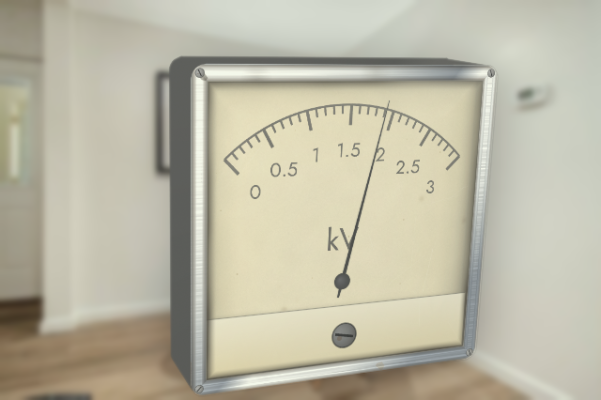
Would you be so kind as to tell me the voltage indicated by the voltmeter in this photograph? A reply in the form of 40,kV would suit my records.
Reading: 1.9,kV
